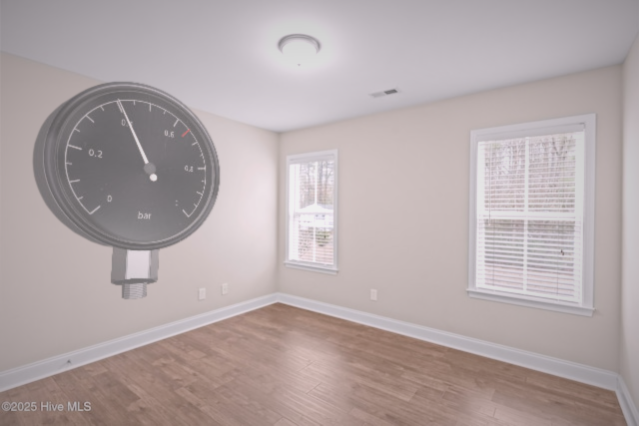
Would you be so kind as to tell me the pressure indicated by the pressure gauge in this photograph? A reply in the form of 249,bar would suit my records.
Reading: 0.4,bar
